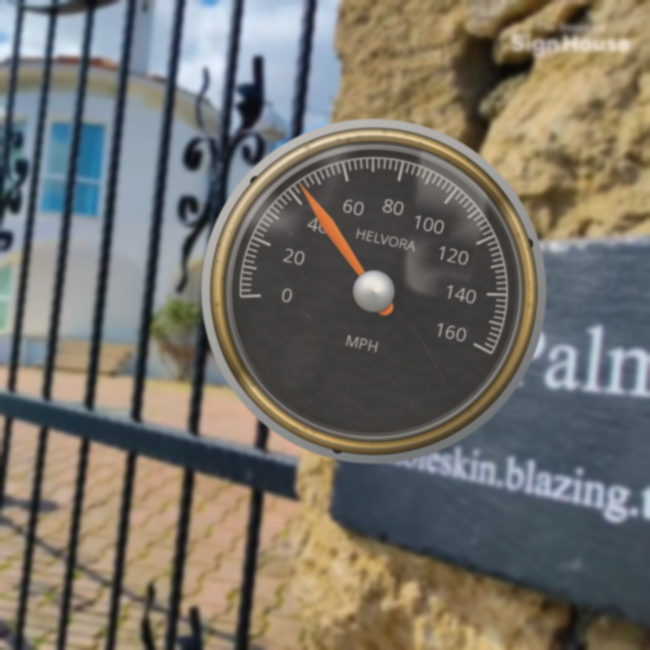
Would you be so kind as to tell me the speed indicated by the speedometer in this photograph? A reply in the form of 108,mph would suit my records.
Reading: 44,mph
